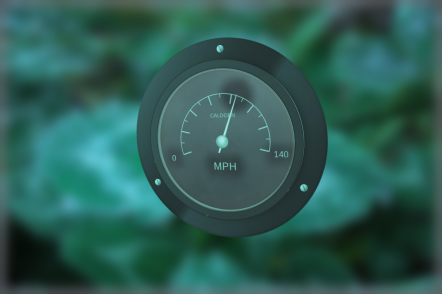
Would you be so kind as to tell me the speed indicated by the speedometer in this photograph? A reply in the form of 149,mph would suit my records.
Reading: 85,mph
